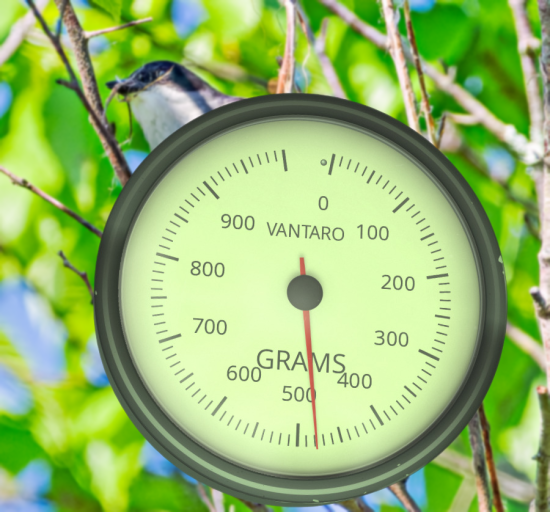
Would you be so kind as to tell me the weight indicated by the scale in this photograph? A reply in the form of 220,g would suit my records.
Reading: 480,g
